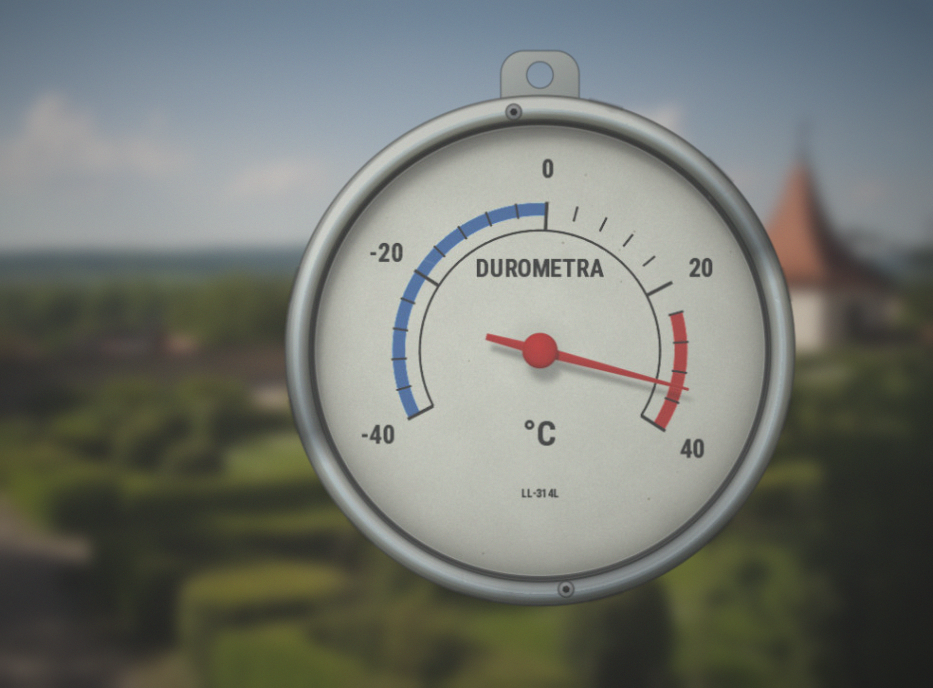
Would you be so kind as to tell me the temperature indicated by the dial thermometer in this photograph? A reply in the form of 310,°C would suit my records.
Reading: 34,°C
